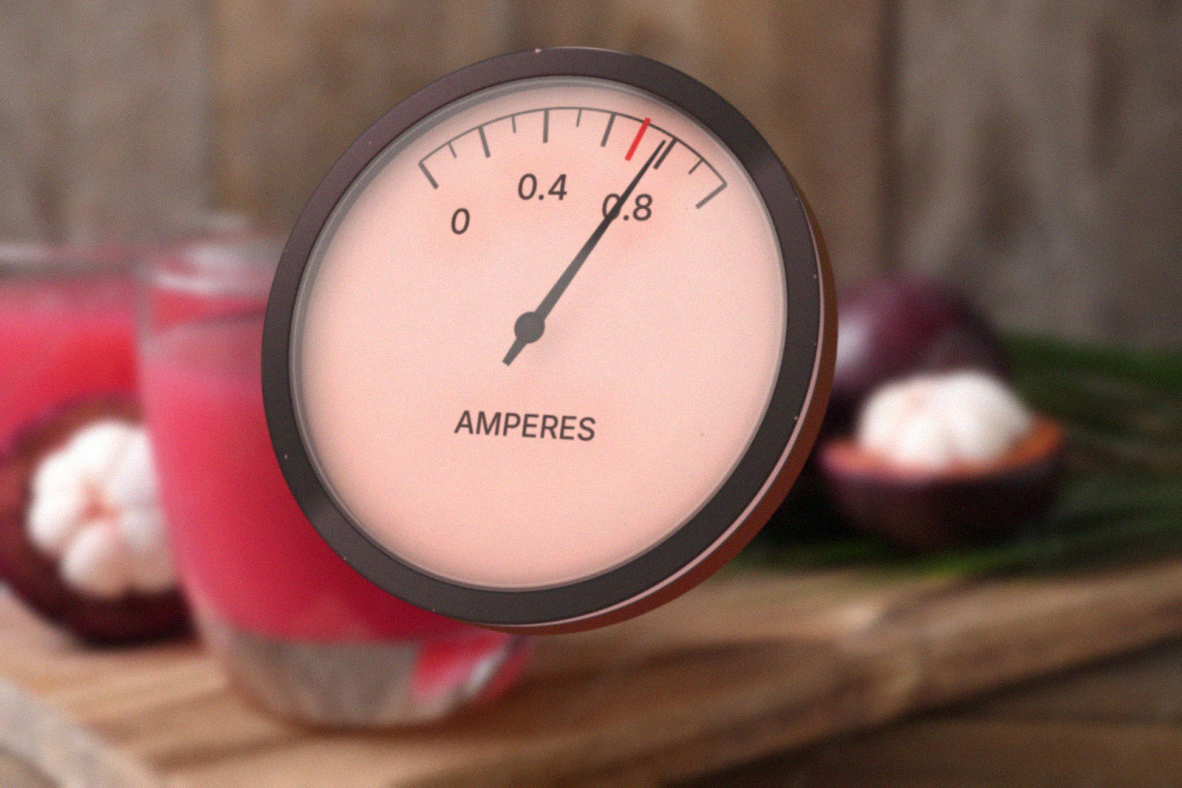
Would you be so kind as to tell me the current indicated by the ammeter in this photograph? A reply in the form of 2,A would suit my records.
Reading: 0.8,A
